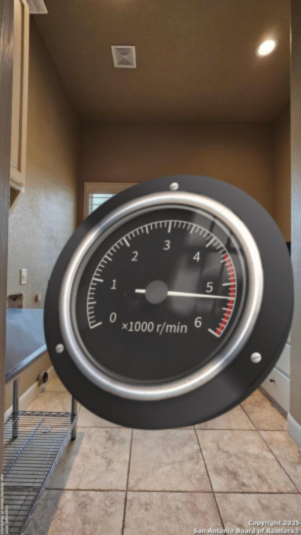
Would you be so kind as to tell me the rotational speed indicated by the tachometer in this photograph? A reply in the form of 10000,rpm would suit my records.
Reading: 5300,rpm
